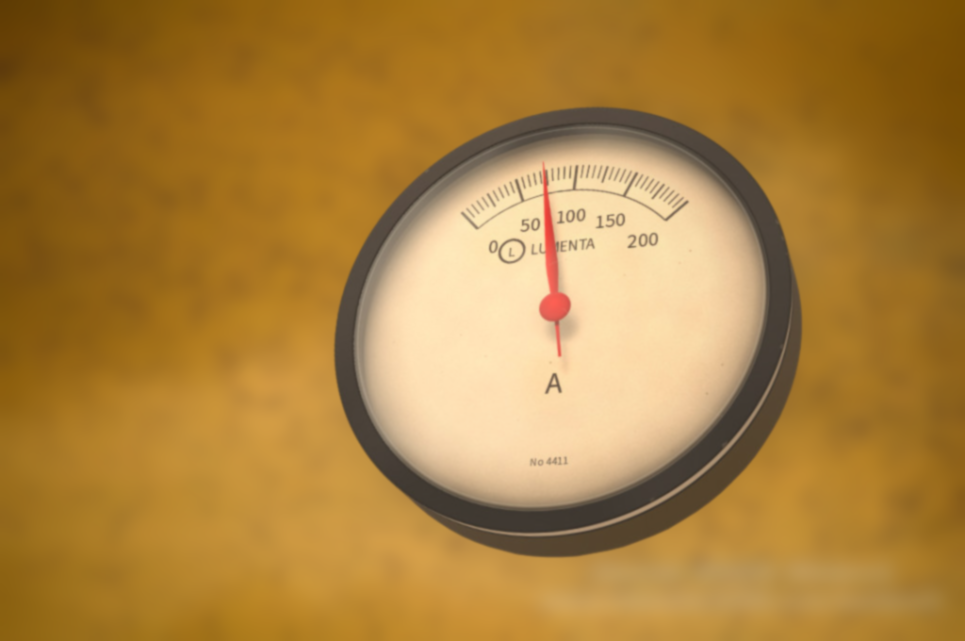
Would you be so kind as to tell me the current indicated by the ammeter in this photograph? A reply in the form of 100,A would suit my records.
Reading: 75,A
